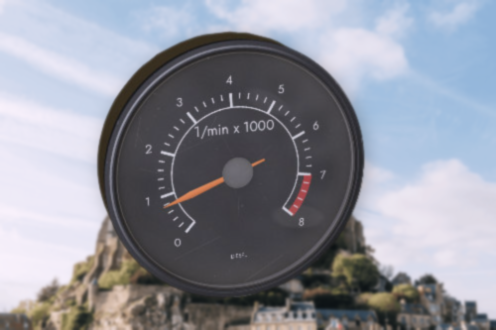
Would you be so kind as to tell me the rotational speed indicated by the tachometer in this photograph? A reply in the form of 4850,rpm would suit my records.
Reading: 800,rpm
